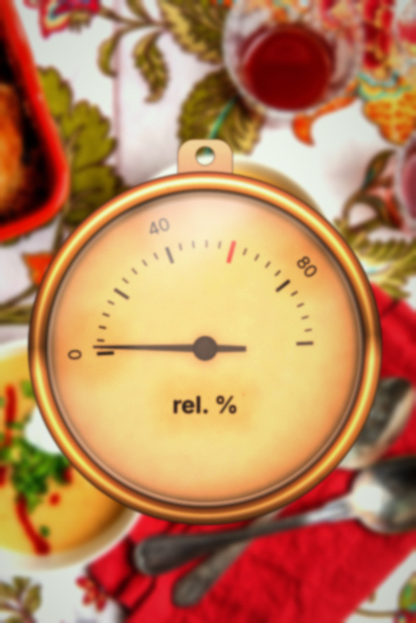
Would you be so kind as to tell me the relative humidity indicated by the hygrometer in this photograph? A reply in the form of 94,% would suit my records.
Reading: 2,%
